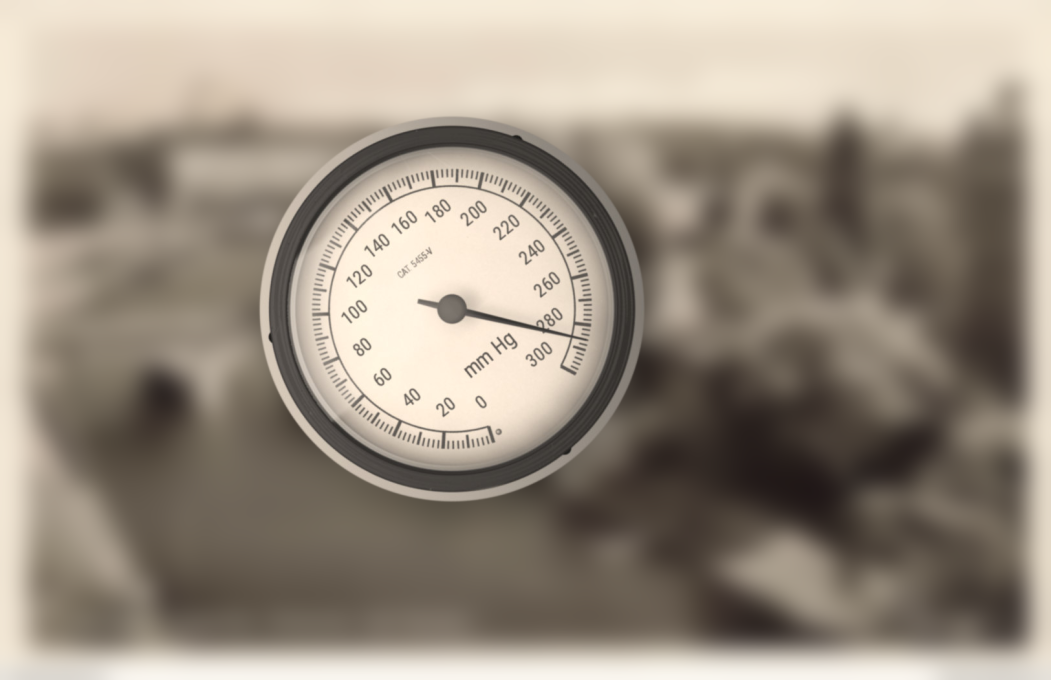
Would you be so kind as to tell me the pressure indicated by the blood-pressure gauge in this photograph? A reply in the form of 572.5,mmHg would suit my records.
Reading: 286,mmHg
